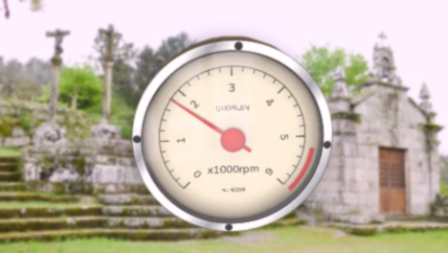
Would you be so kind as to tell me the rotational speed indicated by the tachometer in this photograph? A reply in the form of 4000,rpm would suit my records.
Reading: 1800,rpm
